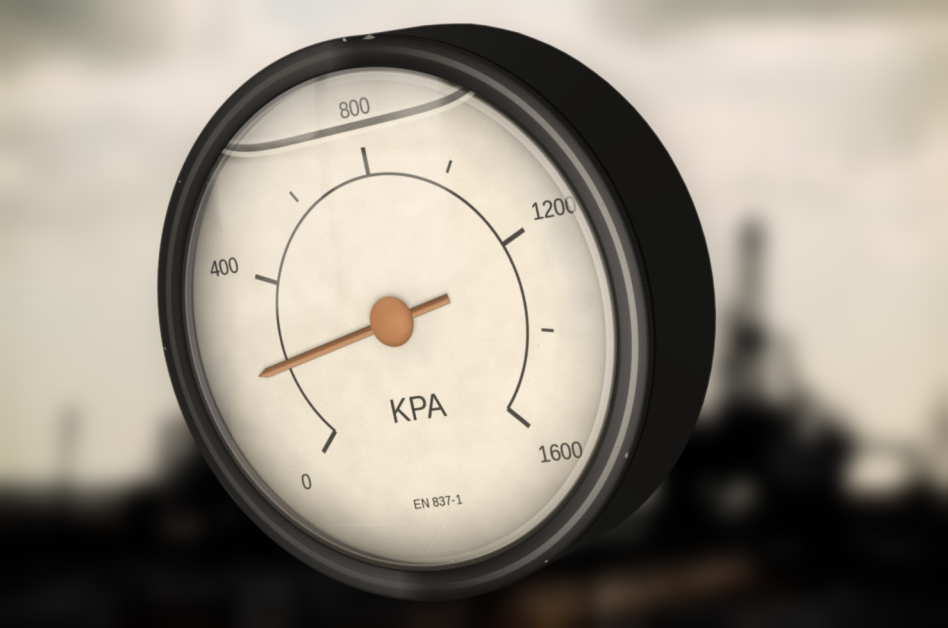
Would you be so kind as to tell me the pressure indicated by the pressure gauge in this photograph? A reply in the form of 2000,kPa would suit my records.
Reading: 200,kPa
